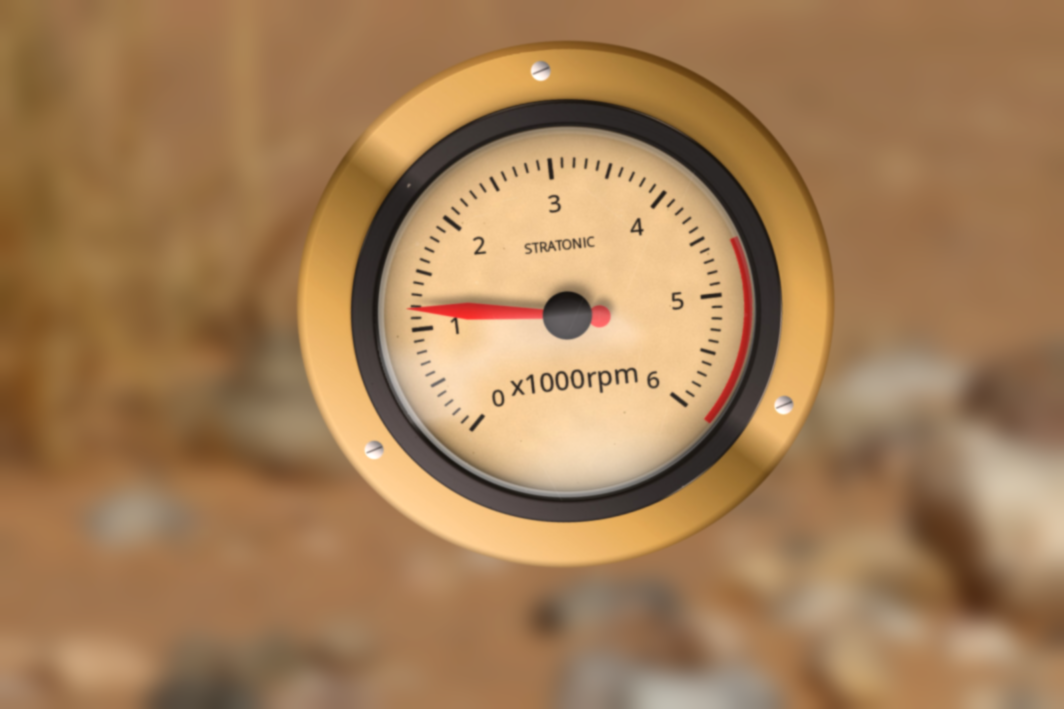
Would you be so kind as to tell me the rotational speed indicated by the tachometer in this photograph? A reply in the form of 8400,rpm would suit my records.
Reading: 1200,rpm
